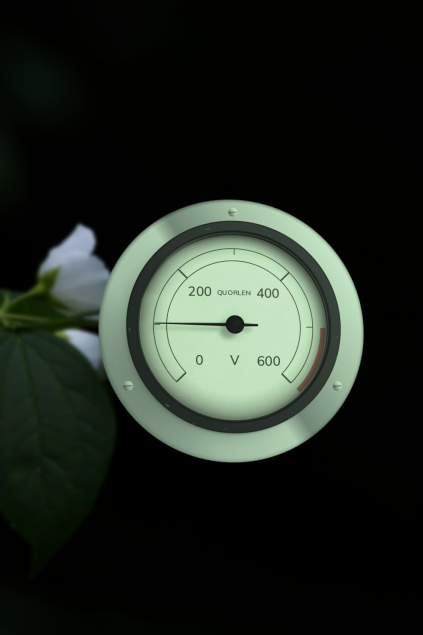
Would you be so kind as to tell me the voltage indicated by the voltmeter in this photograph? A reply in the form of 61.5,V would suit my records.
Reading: 100,V
